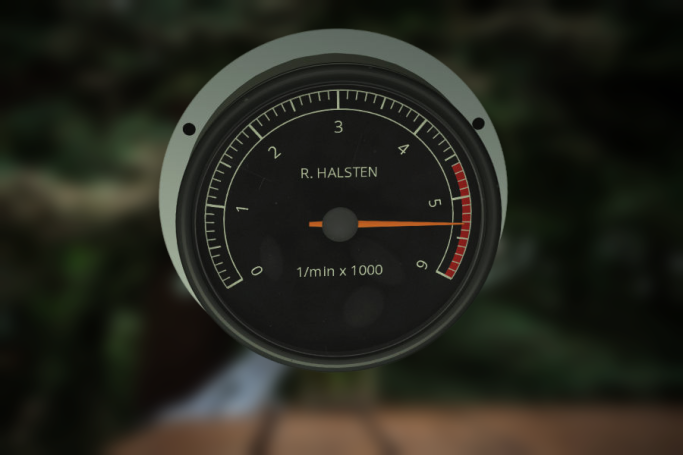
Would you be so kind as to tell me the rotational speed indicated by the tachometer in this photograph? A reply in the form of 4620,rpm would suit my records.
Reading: 5300,rpm
